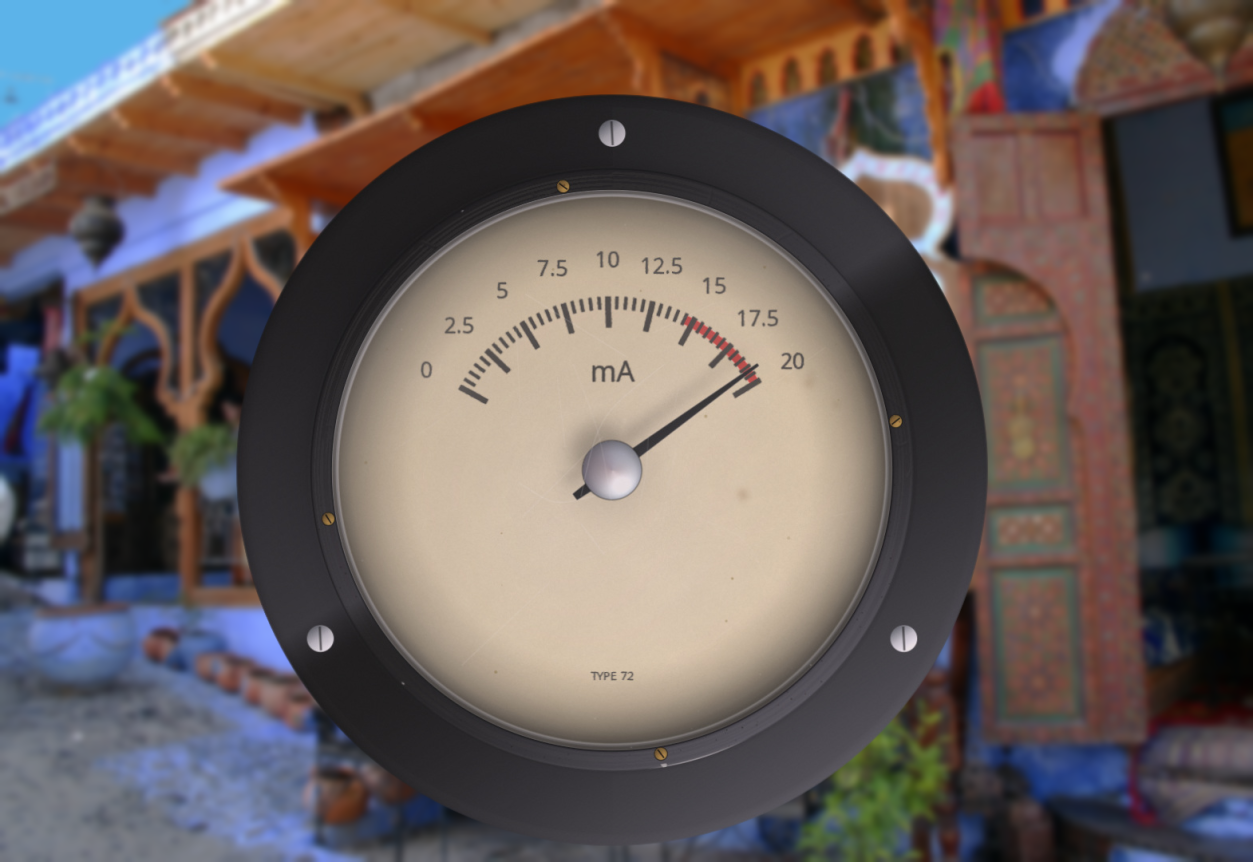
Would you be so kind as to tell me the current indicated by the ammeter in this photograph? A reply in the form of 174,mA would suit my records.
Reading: 19.25,mA
